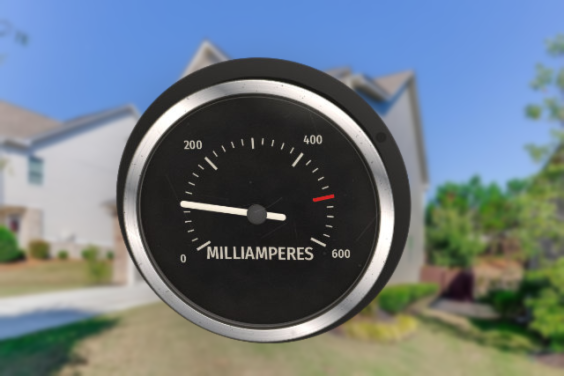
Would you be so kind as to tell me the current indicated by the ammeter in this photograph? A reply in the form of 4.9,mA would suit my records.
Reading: 100,mA
